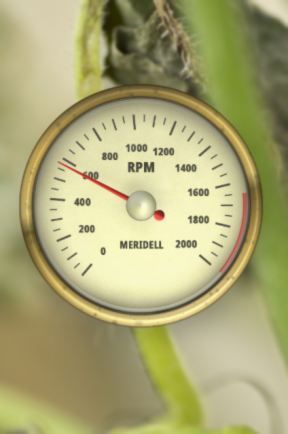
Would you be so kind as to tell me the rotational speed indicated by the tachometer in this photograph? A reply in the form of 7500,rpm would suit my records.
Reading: 575,rpm
